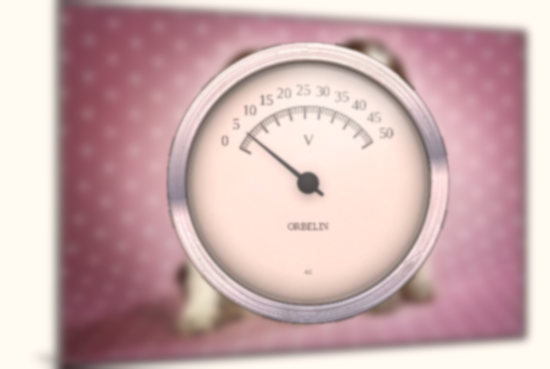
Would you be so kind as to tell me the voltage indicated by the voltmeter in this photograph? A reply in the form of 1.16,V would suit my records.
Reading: 5,V
